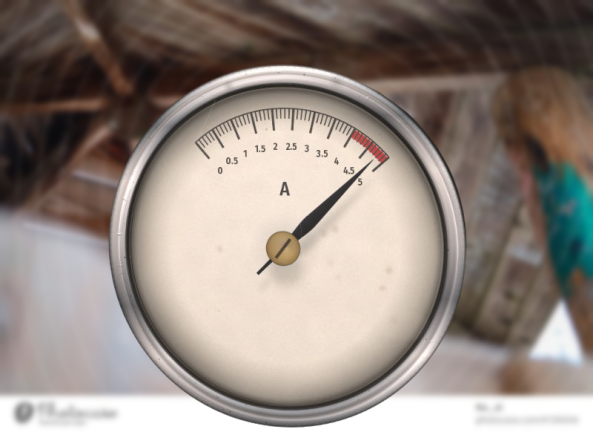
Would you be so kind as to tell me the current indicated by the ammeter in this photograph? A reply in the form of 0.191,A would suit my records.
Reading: 4.8,A
